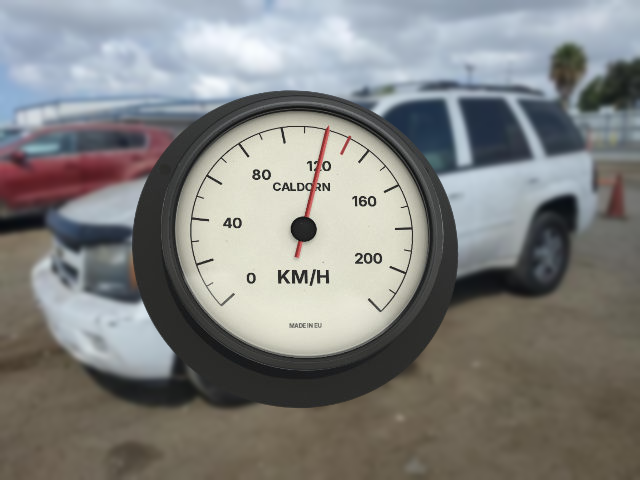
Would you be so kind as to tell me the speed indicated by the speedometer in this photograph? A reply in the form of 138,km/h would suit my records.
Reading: 120,km/h
